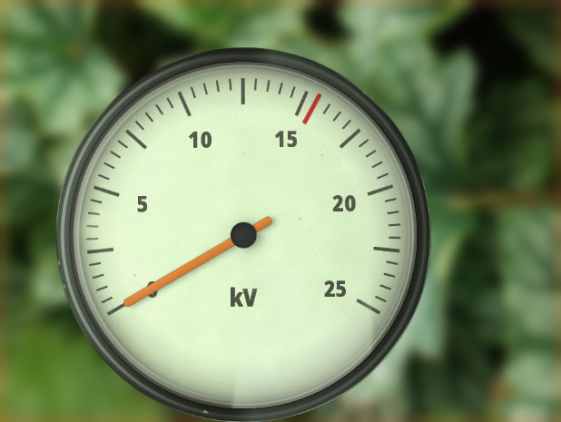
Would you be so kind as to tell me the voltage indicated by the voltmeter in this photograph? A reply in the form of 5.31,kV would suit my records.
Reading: 0,kV
